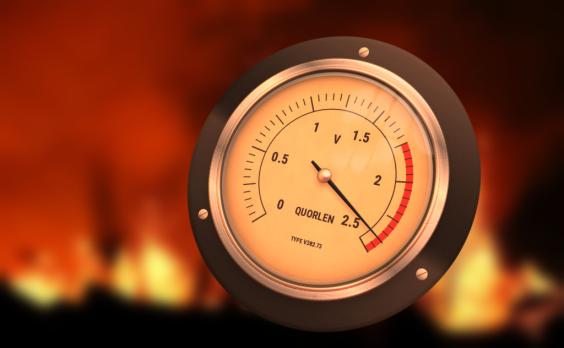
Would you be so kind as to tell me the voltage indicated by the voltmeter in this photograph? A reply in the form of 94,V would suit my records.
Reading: 2.4,V
